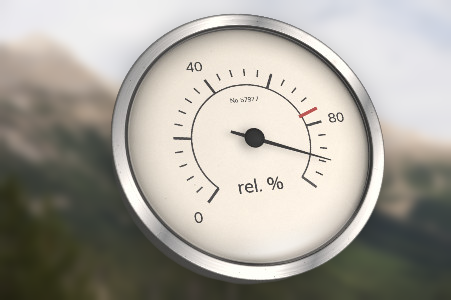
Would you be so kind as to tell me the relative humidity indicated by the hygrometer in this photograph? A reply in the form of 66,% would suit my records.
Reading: 92,%
